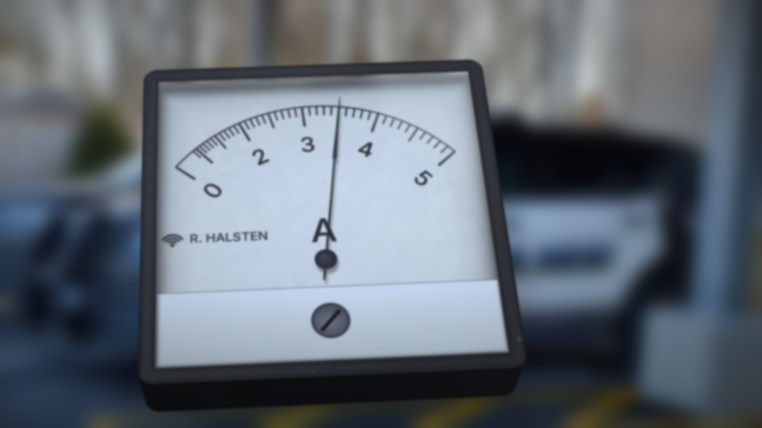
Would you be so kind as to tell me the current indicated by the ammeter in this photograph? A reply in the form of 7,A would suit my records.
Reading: 3.5,A
